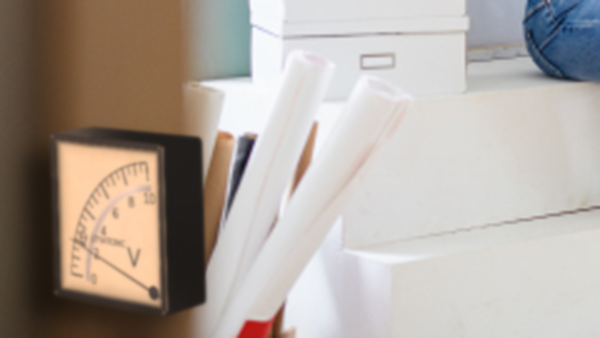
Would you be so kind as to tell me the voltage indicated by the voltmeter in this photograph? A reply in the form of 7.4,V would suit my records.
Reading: 2,V
